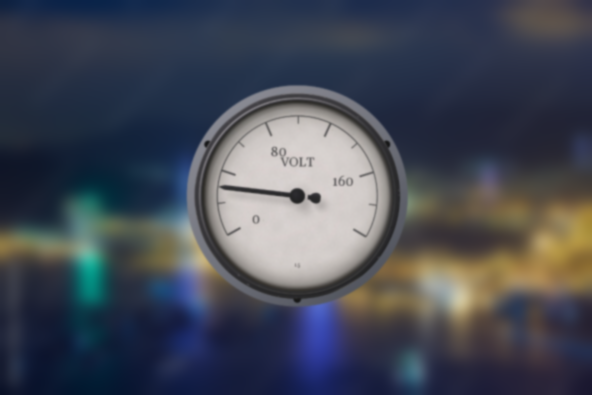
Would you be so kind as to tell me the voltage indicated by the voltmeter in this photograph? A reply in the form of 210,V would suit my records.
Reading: 30,V
